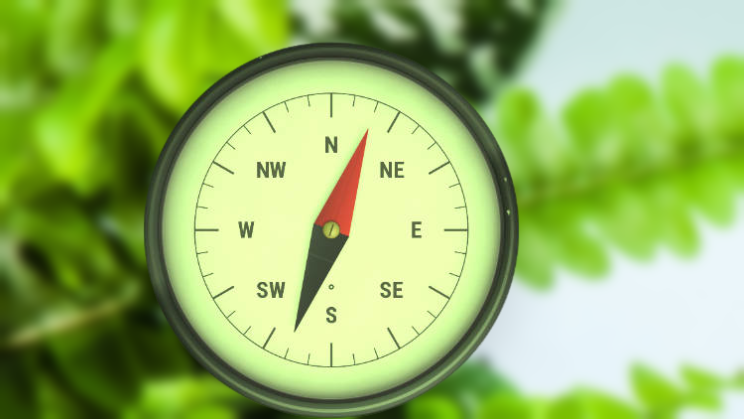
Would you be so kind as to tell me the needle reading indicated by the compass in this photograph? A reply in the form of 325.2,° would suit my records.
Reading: 20,°
